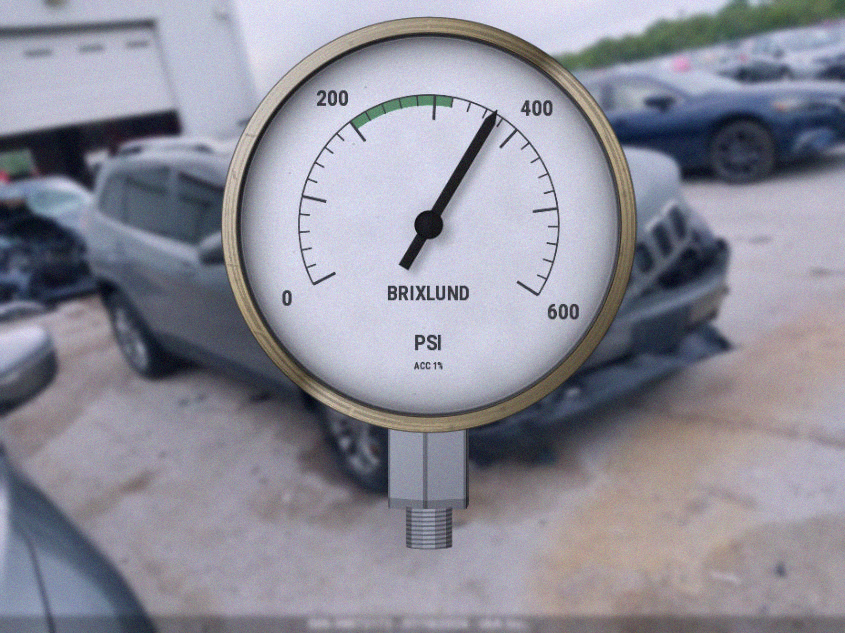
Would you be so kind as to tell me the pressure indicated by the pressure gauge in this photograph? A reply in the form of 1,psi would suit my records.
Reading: 370,psi
